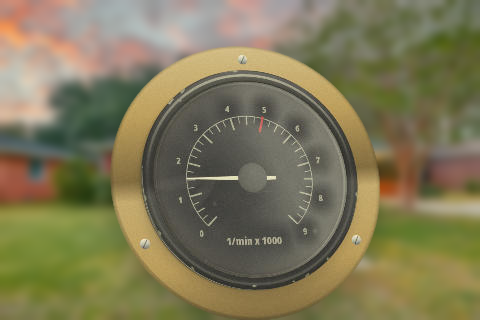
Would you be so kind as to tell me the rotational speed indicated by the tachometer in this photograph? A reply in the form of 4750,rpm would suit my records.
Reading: 1500,rpm
